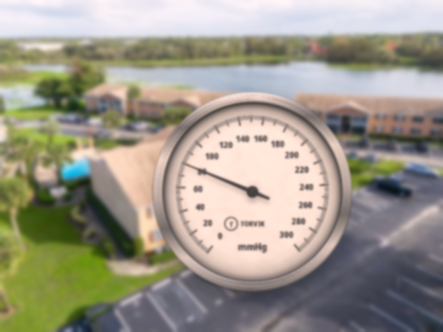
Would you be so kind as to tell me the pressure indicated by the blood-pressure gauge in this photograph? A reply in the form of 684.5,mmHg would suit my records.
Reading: 80,mmHg
